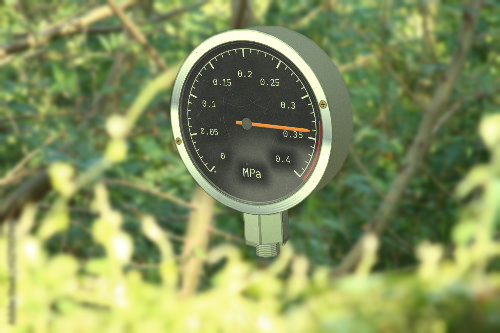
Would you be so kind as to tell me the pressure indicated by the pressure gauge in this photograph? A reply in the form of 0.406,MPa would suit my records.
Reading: 0.34,MPa
